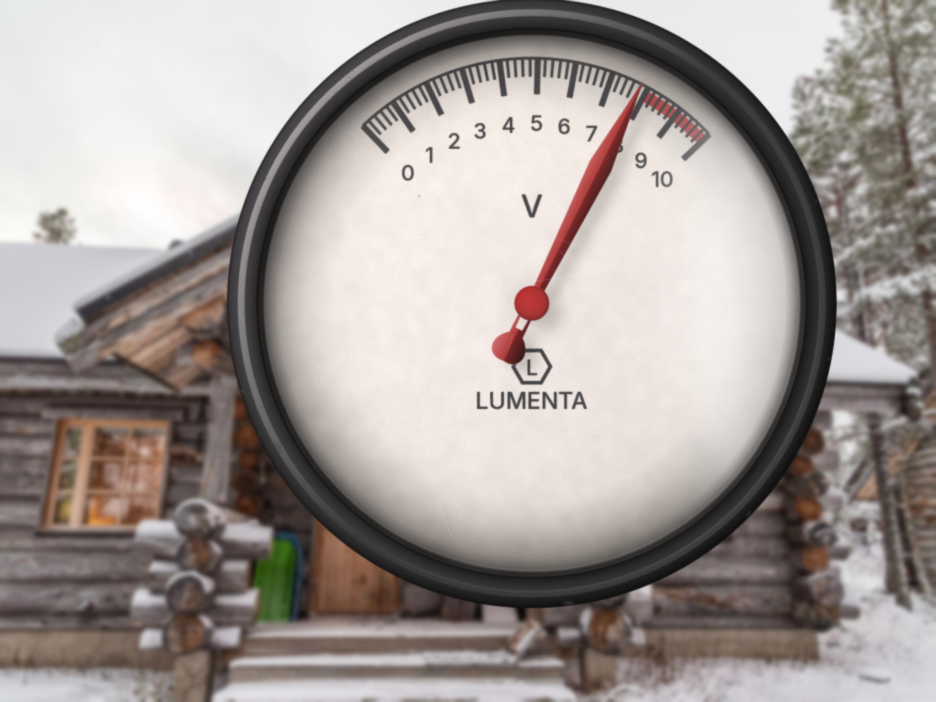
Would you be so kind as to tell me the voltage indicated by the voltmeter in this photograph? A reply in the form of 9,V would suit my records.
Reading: 7.8,V
